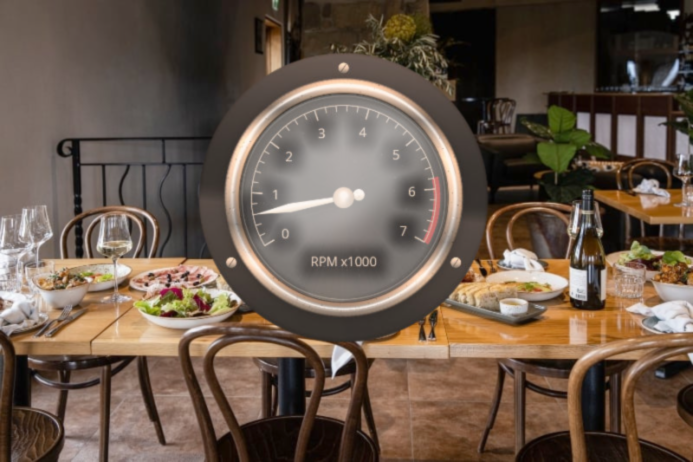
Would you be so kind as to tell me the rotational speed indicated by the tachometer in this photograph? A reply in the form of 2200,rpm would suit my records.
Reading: 600,rpm
